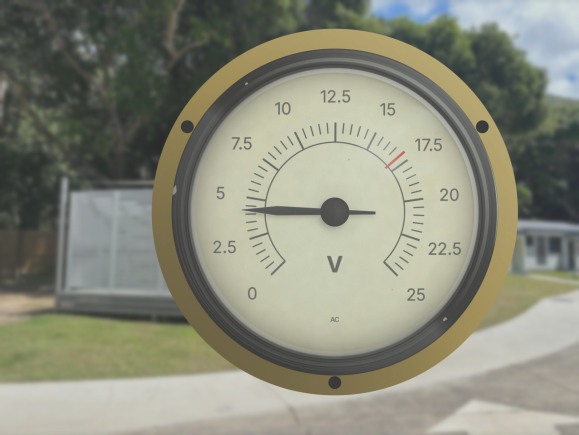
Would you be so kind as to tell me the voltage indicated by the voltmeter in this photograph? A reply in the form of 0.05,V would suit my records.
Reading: 4.25,V
